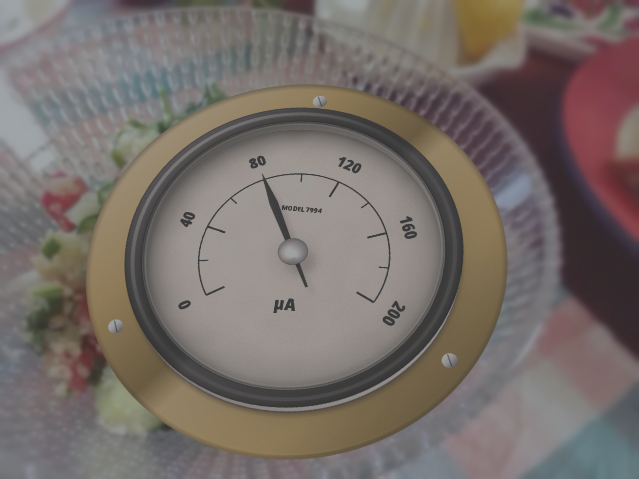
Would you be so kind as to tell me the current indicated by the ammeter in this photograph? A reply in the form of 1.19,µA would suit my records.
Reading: 80,µA
